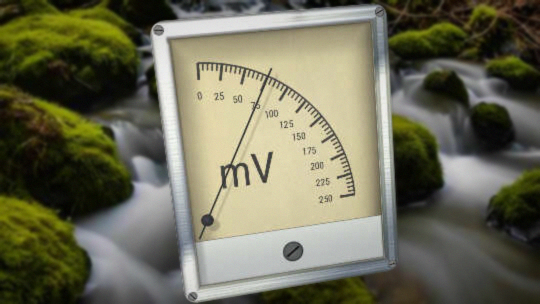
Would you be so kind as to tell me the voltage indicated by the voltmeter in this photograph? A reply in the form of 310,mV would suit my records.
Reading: 75,mV
